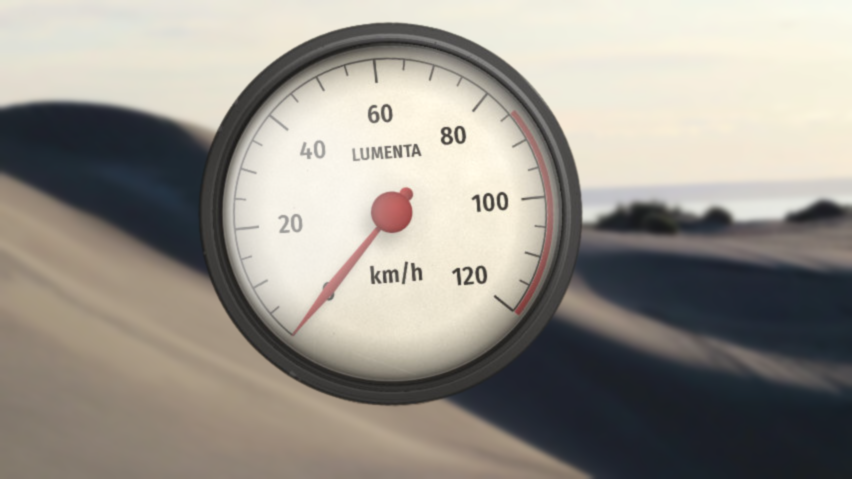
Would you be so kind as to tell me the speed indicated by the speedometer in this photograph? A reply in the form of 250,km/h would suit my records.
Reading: 0,km/h
